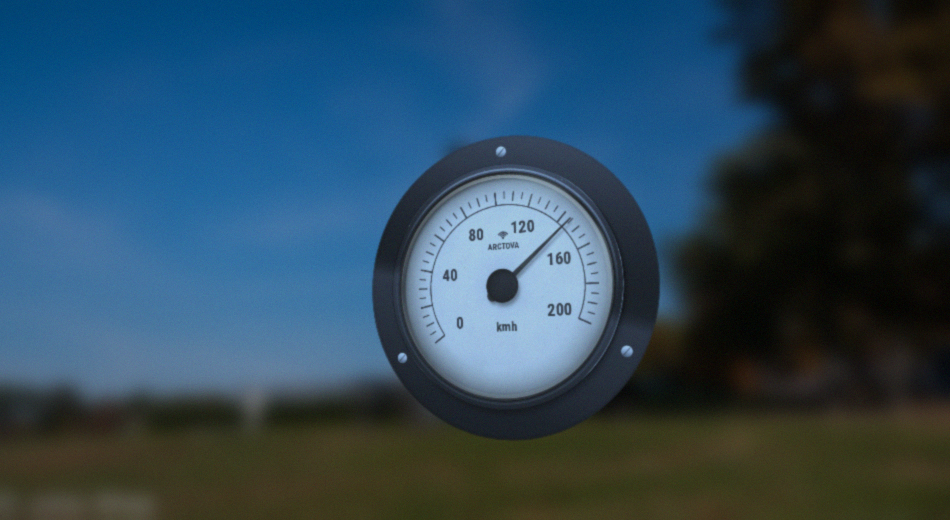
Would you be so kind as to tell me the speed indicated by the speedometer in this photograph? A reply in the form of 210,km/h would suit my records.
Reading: 145,km/h
